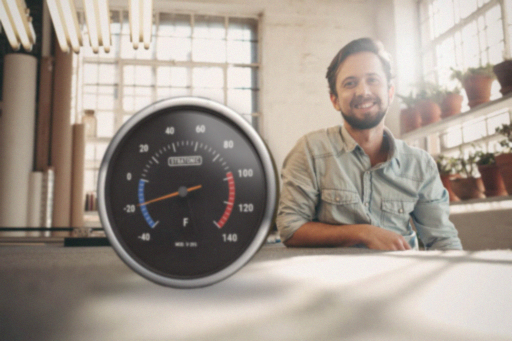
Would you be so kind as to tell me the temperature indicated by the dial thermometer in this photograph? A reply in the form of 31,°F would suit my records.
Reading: -20,°F
